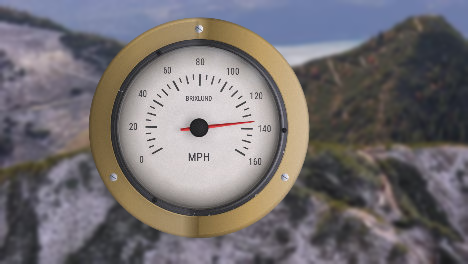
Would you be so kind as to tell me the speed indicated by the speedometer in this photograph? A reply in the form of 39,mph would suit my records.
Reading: 135,mph
